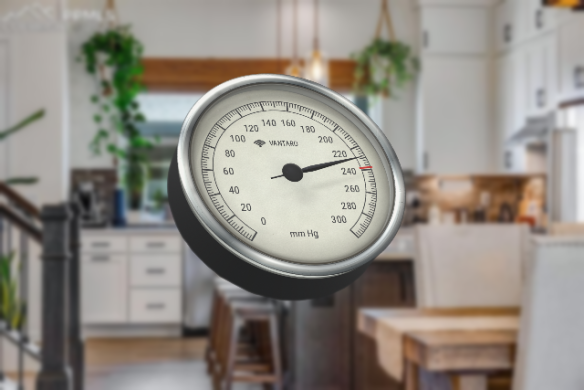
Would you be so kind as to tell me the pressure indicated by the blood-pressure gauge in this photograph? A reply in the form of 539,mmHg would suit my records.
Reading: 230,mmHg
